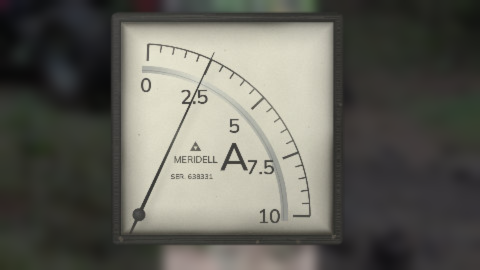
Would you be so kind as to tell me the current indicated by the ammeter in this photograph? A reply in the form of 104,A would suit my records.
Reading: 2.5,A
